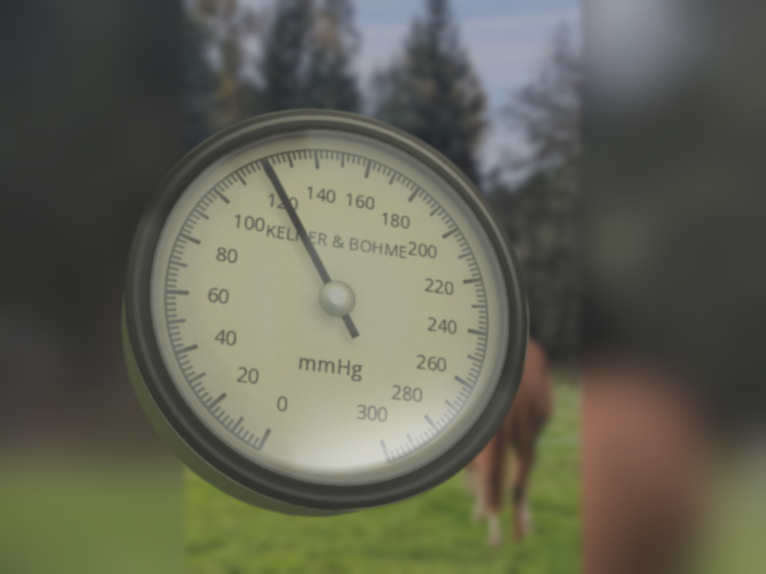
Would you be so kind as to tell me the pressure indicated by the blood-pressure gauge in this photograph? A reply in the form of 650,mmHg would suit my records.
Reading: 120,mmHg
